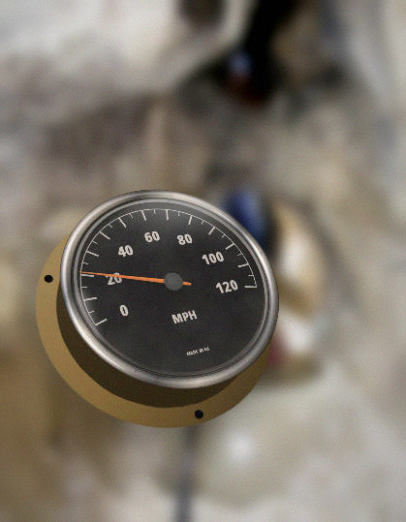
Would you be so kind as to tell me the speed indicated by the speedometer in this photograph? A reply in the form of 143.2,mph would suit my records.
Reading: 20,mph
